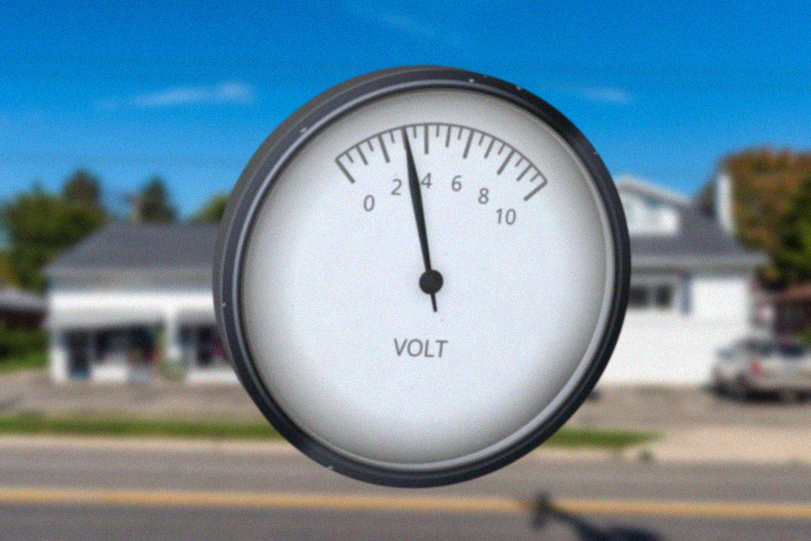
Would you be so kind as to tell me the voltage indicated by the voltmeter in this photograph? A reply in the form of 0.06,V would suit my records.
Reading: 3,V
